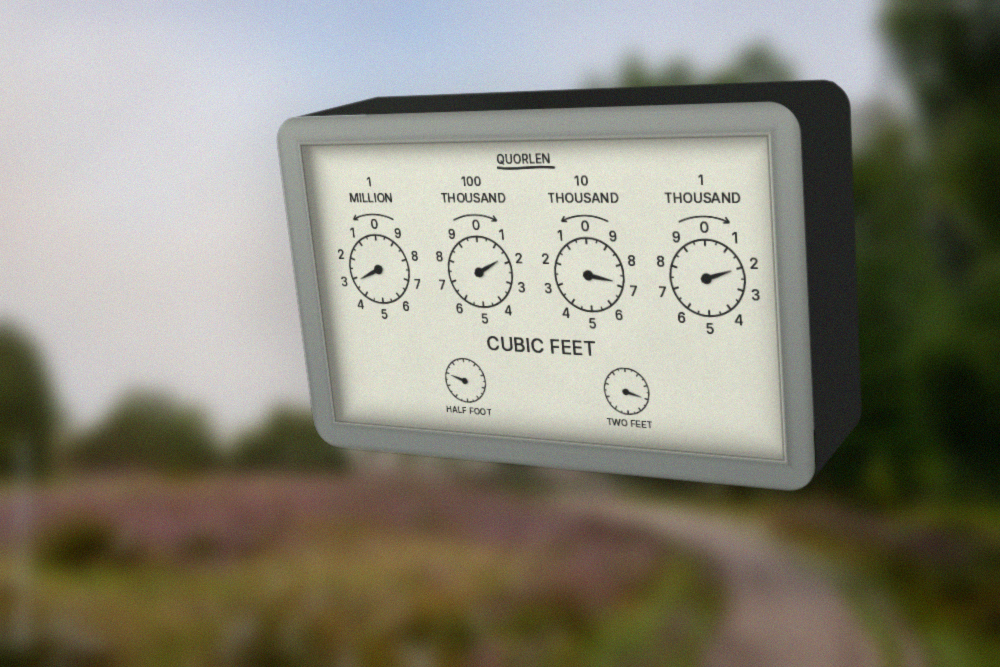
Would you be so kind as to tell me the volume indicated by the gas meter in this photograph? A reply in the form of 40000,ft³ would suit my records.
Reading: 317200,ft³
